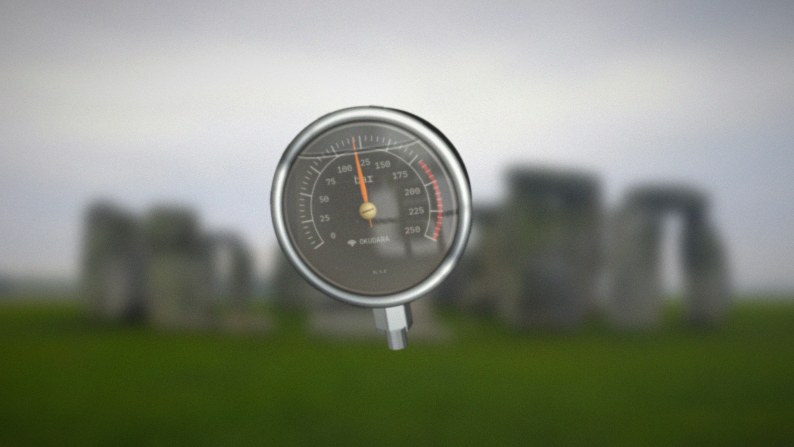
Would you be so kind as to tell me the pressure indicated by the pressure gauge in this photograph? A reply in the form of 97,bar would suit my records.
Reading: 120,bar
